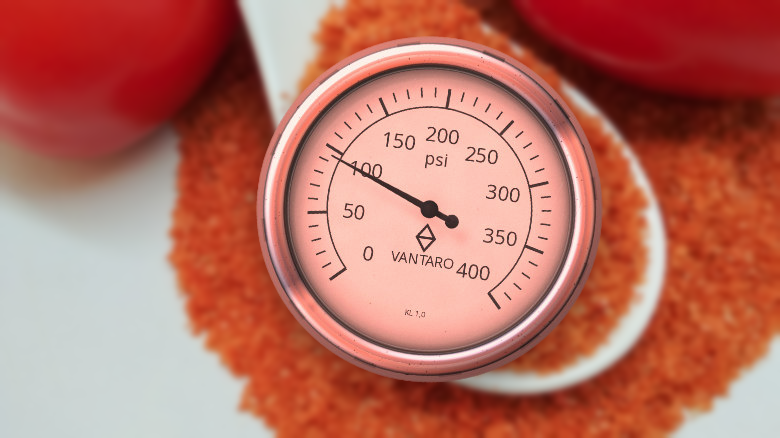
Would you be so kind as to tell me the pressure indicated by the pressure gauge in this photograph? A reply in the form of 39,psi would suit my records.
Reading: 95,psi
